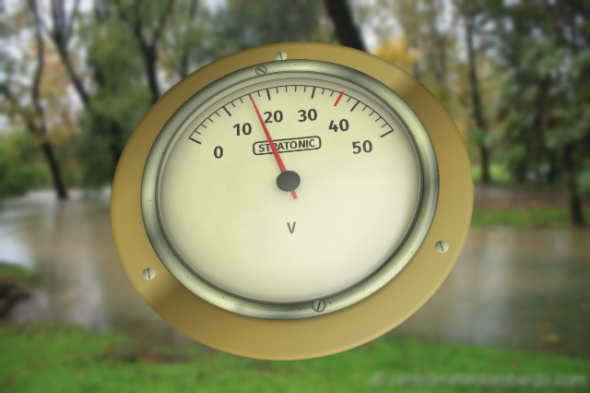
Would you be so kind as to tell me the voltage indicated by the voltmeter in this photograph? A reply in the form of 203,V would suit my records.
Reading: 16,V
